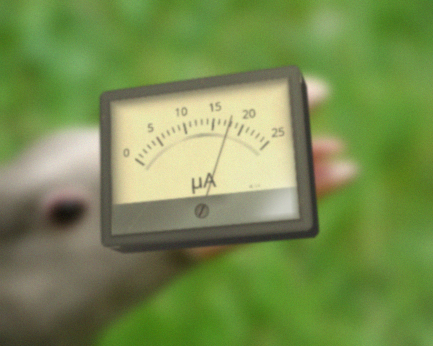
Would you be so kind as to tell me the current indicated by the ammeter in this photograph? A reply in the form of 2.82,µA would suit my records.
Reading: 18,µA
